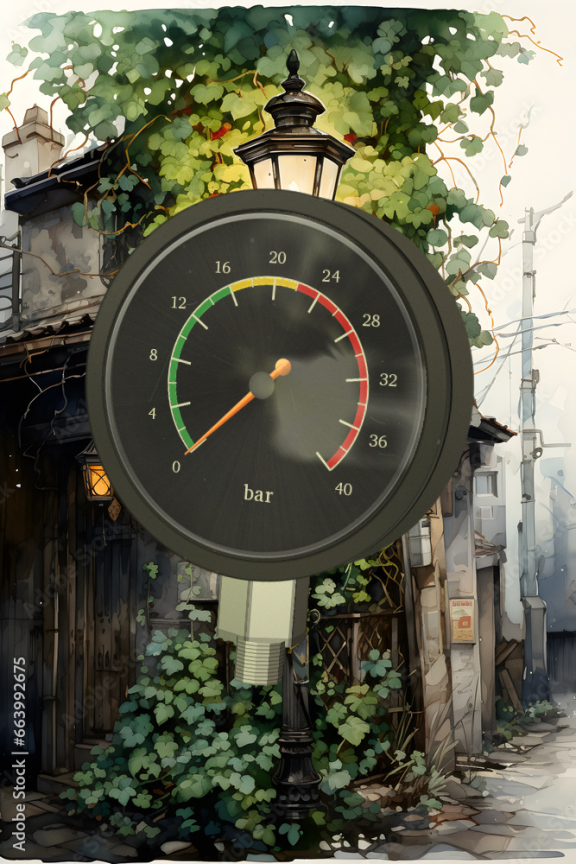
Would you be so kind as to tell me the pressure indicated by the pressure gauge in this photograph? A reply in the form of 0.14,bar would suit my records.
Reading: 0,bar
